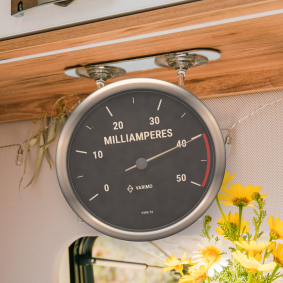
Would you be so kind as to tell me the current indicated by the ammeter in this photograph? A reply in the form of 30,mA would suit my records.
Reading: 40,mA
